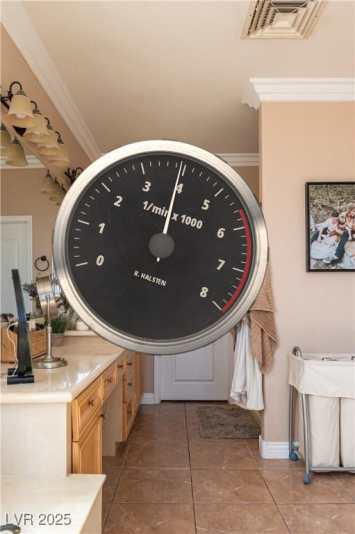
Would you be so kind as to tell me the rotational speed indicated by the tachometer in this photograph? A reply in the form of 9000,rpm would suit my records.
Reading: 3900,rpm
